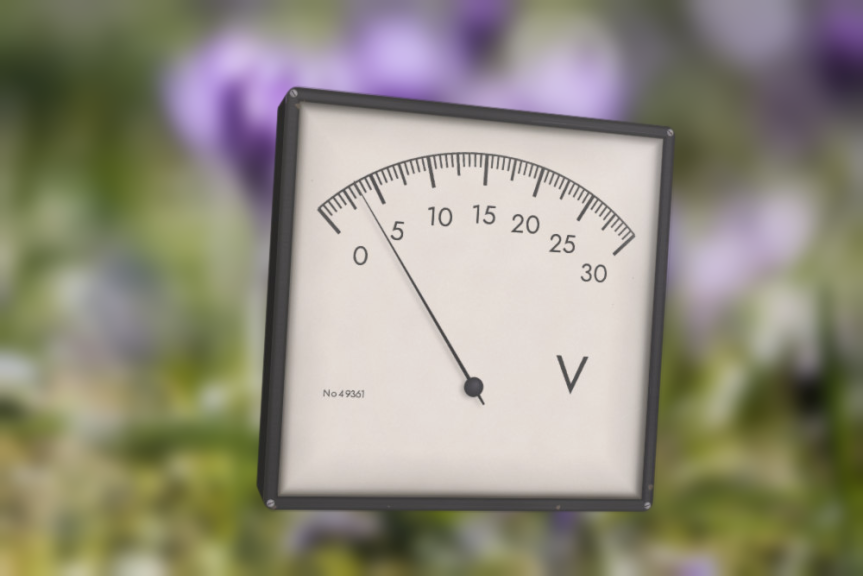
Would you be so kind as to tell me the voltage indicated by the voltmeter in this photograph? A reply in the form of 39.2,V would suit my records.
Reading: 3.5,V
